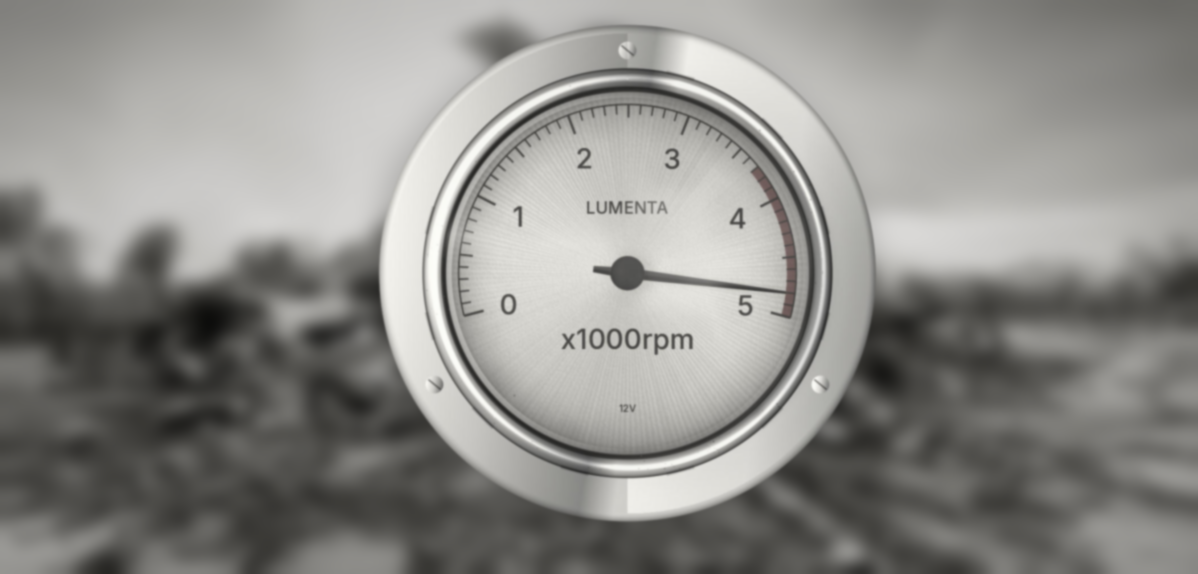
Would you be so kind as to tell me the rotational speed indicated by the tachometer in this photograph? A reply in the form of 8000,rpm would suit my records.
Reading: 4800,rpm
